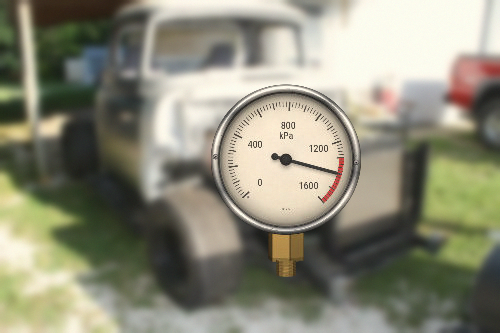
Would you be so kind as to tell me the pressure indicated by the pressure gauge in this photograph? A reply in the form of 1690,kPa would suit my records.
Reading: 1400,kPa
